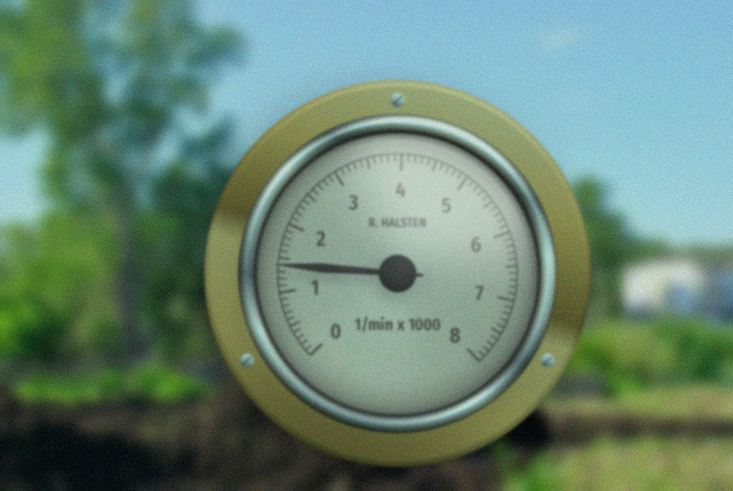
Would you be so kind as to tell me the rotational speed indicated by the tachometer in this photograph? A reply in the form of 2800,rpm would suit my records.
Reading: 1400,rpm
